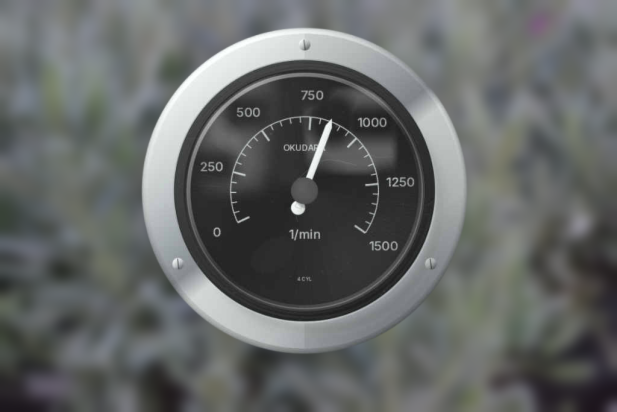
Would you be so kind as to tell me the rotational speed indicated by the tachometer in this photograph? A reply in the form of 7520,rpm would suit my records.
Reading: 850,rpm
